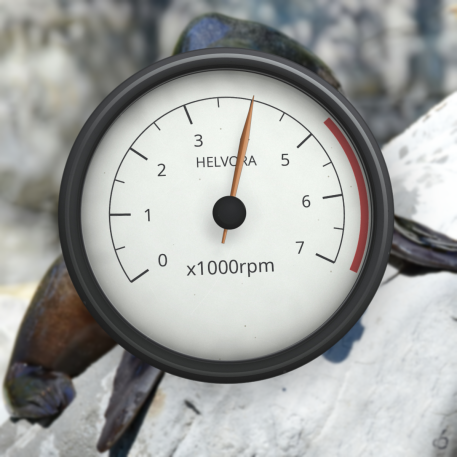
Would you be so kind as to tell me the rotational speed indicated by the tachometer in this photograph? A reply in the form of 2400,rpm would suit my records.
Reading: 4000,rpm
